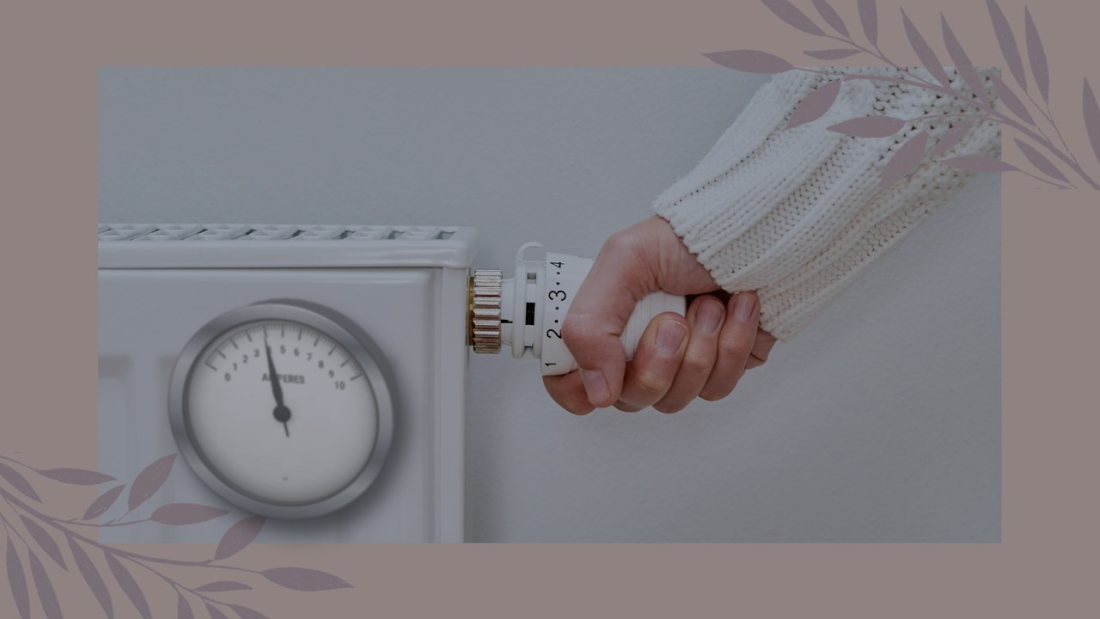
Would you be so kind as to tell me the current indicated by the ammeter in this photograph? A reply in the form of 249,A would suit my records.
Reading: 4,A
